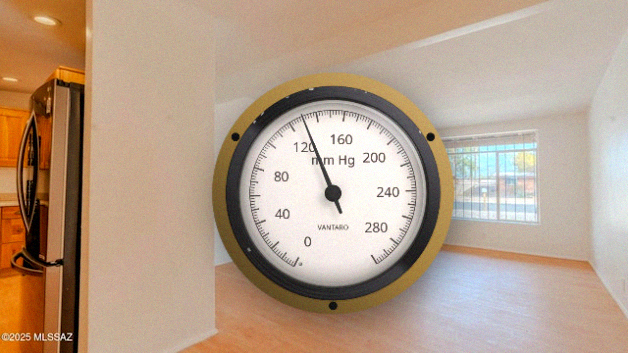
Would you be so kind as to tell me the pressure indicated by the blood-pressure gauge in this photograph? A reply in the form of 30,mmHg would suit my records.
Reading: 130,mmHg
